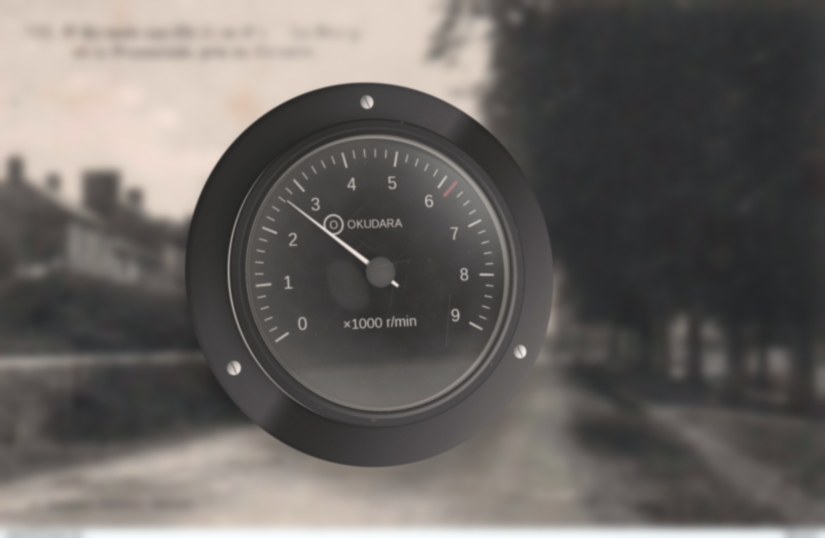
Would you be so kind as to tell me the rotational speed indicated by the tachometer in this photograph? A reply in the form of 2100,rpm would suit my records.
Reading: 2600,rpm
